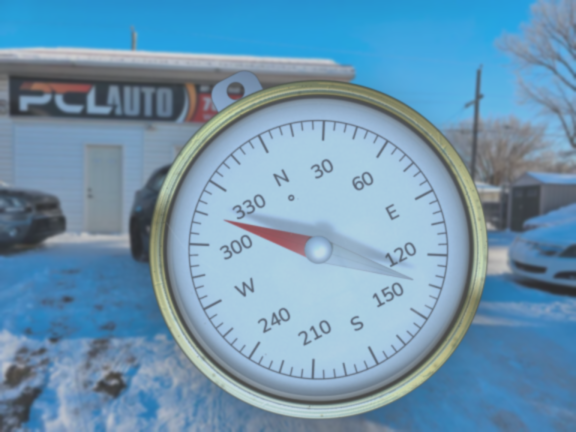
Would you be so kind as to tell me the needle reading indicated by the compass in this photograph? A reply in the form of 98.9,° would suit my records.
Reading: 315,°
